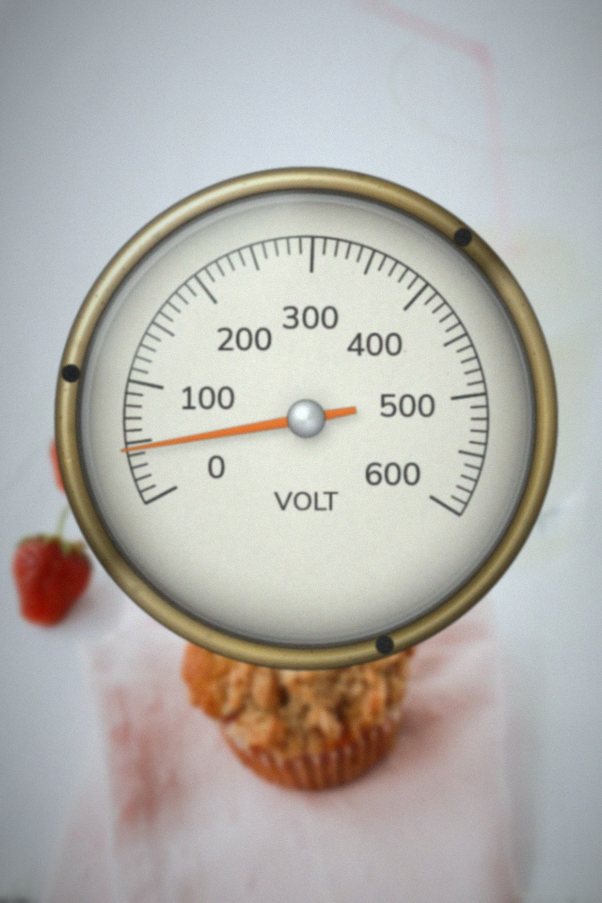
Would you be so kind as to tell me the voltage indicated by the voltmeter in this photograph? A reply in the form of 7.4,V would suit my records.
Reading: 45,V
